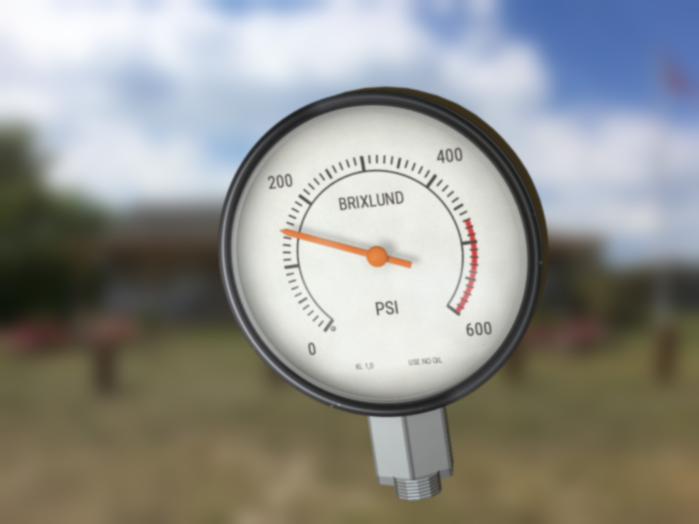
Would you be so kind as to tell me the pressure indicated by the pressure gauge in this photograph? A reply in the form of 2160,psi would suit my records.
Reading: 150,psi
